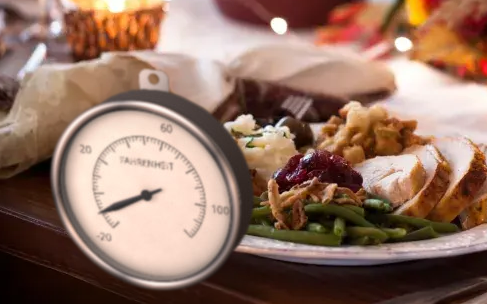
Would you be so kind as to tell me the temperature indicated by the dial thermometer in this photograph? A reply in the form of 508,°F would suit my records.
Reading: -10,°F
